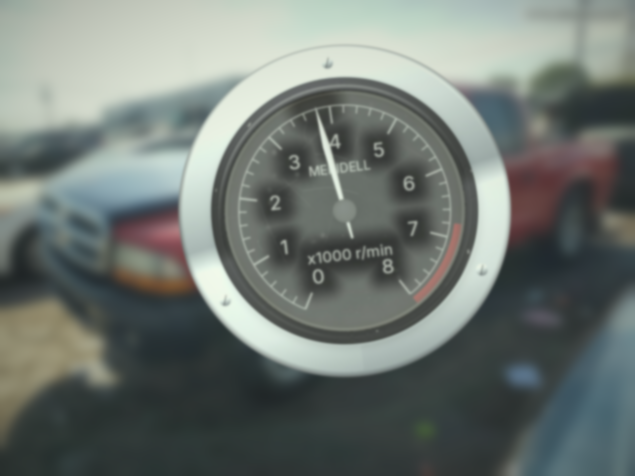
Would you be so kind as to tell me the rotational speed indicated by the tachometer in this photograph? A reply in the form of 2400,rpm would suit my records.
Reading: 3800,rpm
